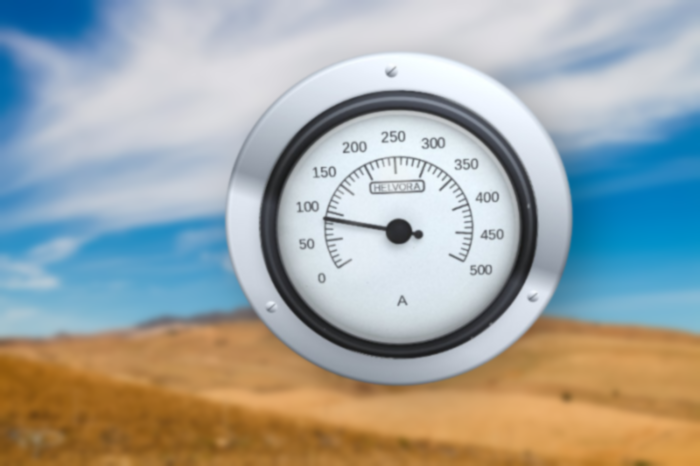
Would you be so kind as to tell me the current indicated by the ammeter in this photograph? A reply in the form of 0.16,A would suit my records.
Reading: 90,A
